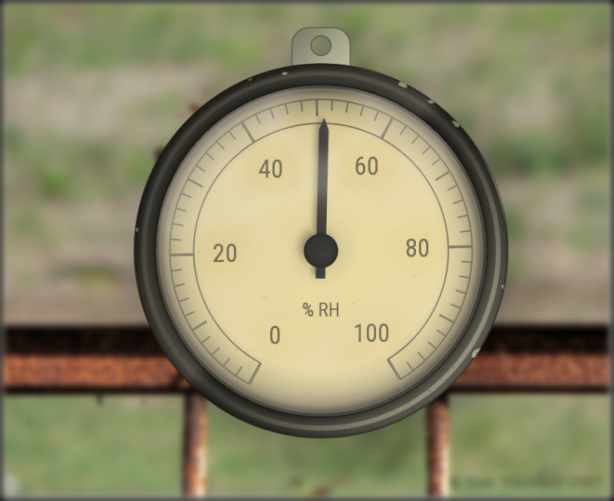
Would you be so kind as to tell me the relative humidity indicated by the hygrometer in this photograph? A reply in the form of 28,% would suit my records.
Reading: 51,%
